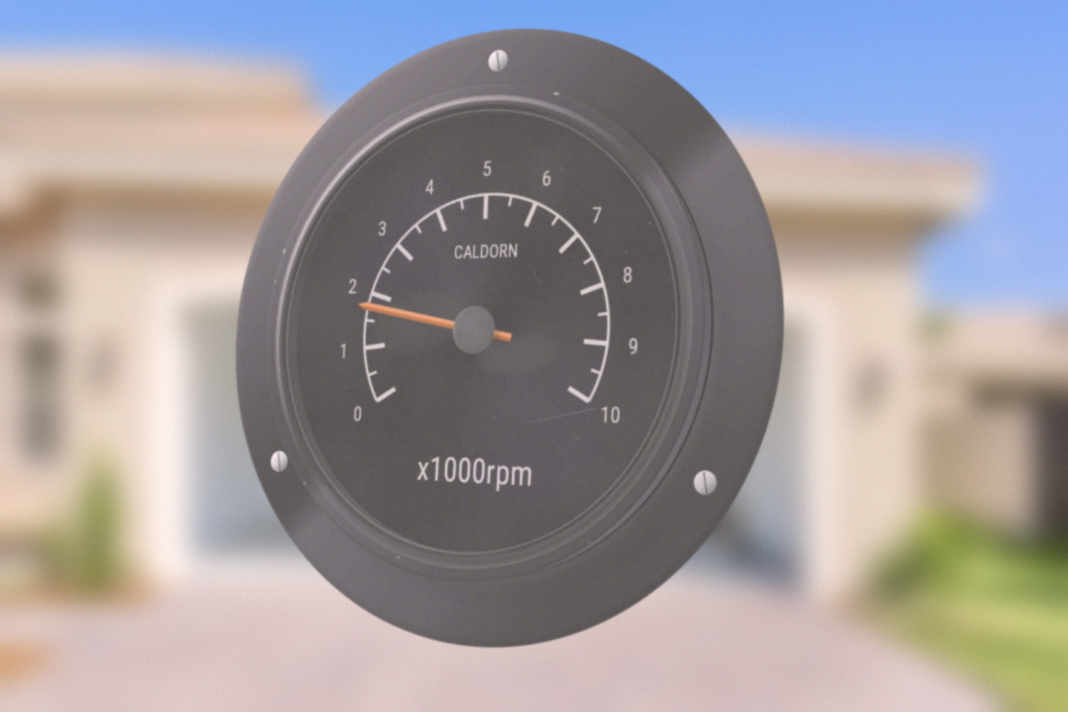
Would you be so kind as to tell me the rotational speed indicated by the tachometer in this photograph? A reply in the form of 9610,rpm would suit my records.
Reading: 1750,rpm
